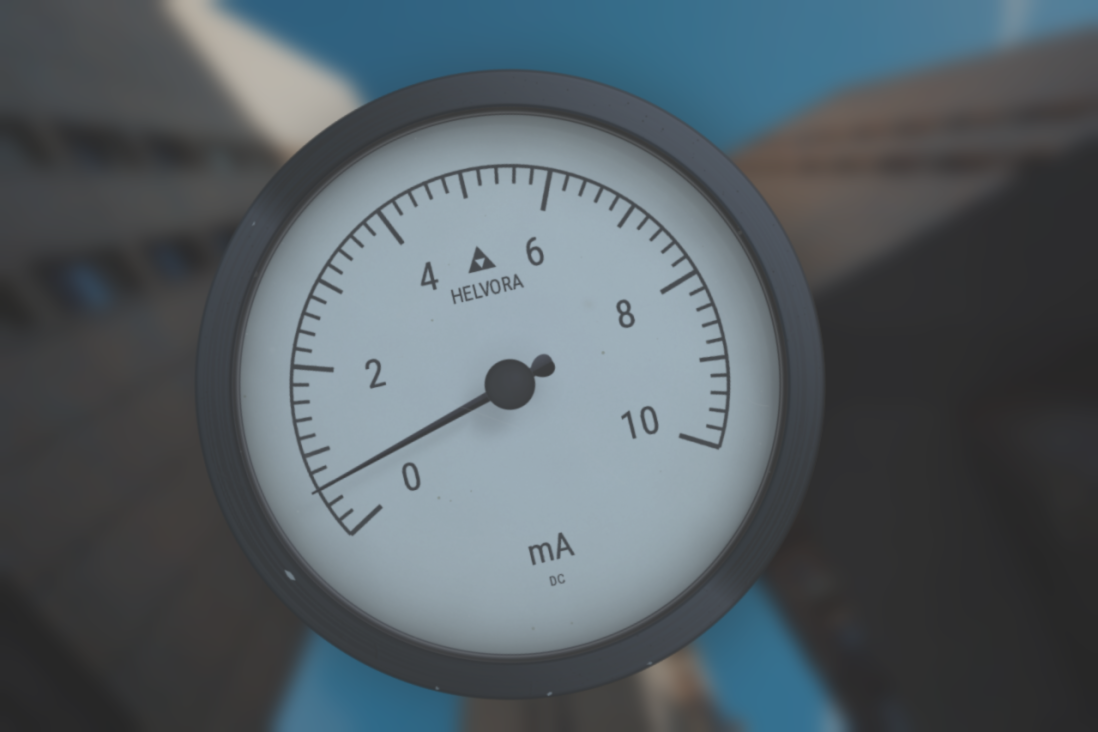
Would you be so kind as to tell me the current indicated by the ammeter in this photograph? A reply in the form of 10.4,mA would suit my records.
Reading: 0.6,mA
